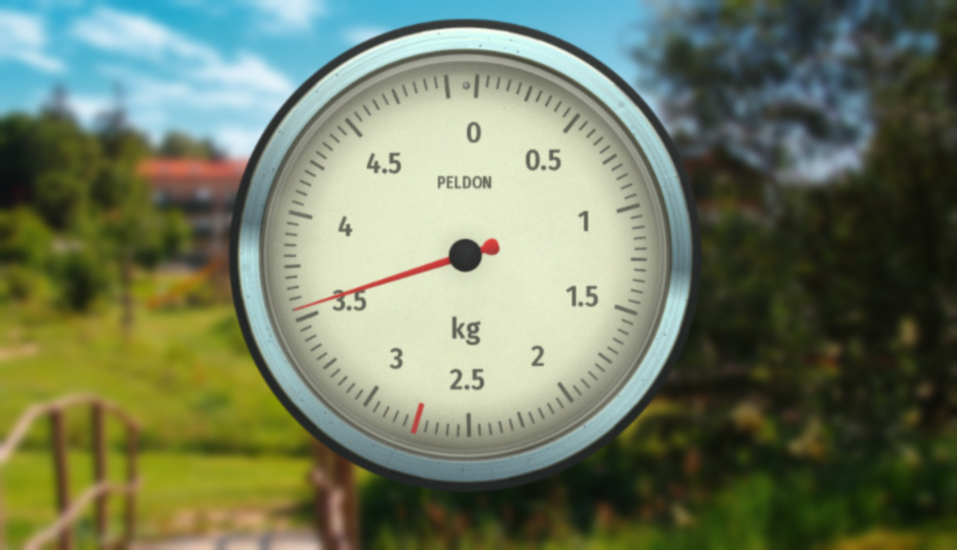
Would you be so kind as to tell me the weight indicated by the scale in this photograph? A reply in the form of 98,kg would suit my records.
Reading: 3.55,kg
